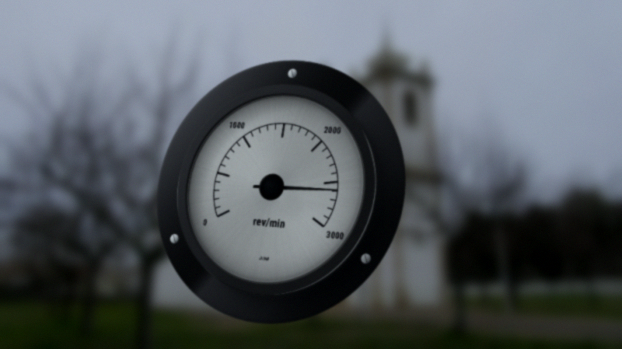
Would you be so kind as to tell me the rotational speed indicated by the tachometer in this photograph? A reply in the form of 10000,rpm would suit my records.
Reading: 2600,rpm
